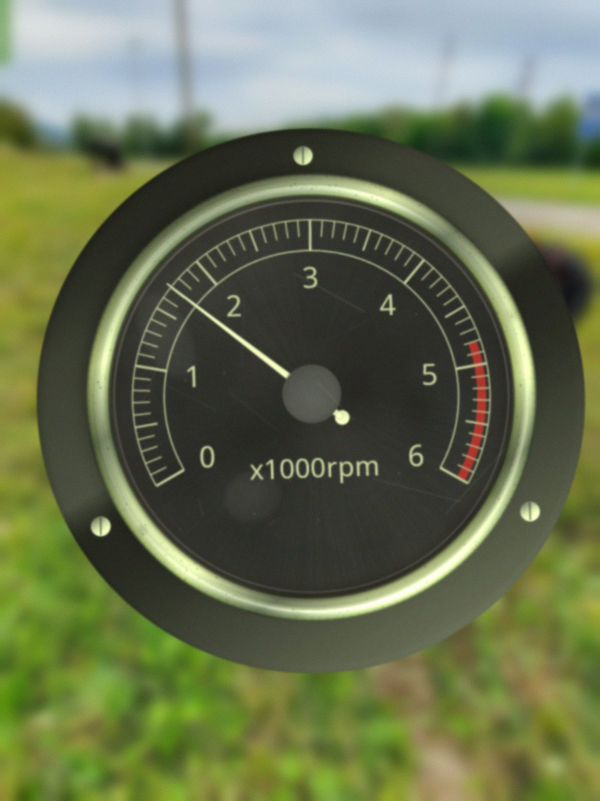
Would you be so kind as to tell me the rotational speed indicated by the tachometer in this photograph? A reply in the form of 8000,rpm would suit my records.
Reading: 1700,rpm
